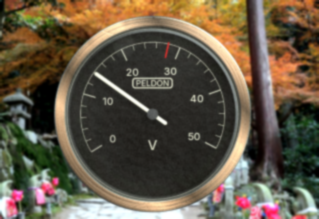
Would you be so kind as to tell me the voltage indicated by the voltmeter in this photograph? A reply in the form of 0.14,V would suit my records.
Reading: 14,V
